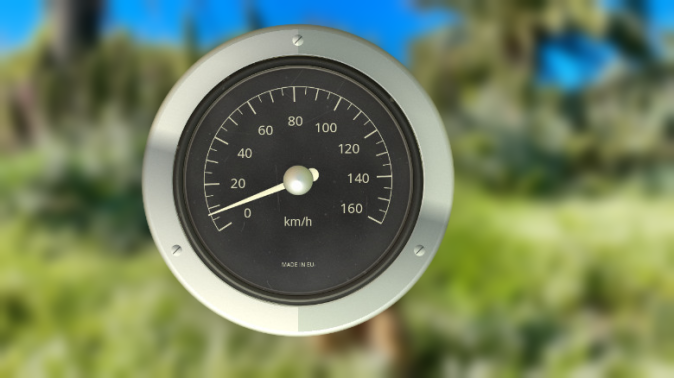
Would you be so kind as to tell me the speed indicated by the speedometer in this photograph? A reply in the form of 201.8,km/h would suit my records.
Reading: 7.5,km/h
